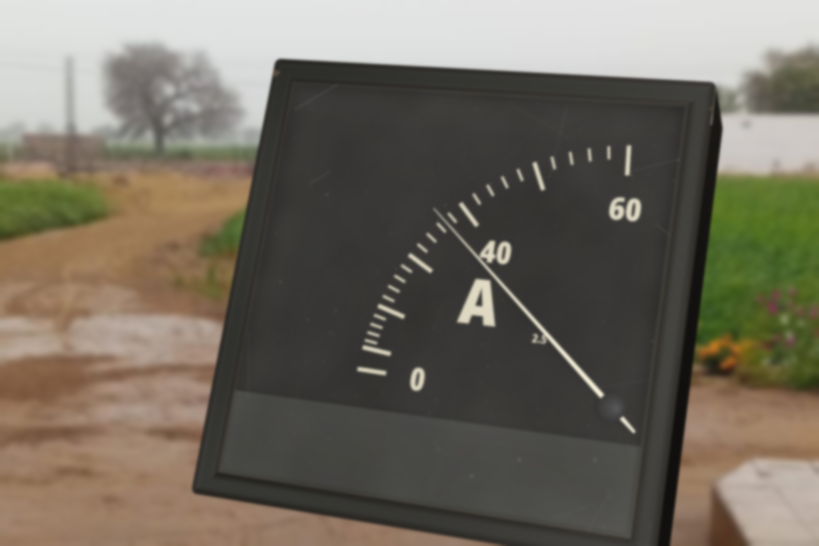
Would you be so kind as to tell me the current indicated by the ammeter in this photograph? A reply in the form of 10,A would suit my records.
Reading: 37,A
